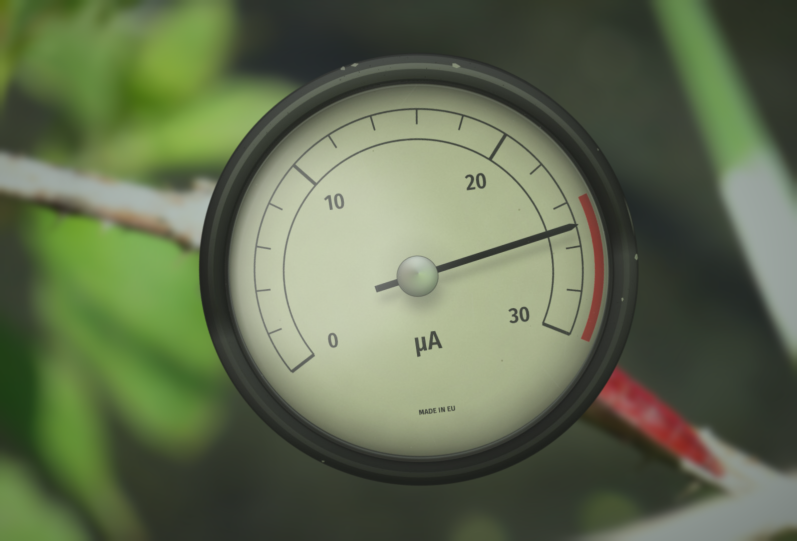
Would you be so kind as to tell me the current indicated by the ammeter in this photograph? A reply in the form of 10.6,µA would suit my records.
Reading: 25,µA
